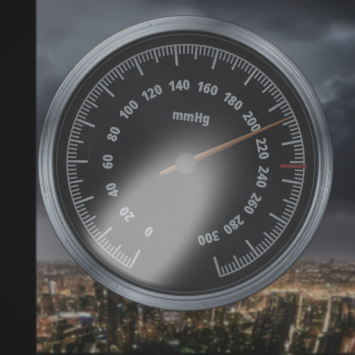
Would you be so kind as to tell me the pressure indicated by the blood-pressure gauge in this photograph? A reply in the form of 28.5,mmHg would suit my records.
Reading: 208,mmHg
